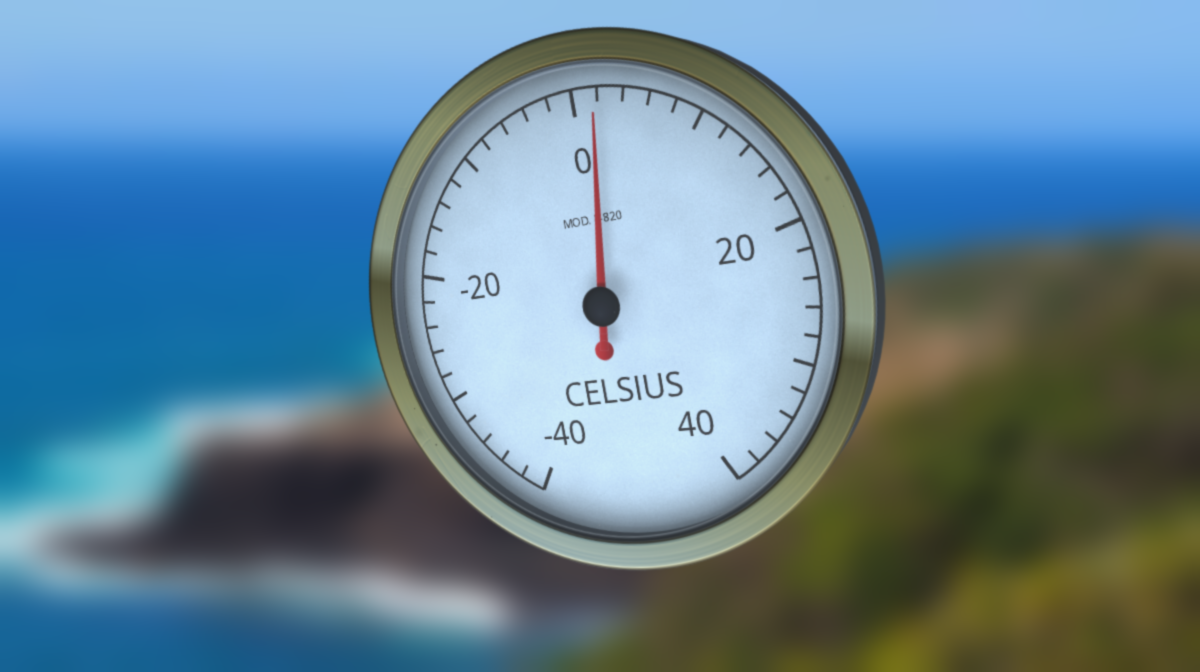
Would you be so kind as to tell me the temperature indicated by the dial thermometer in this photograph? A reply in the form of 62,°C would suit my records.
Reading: 2,°C
